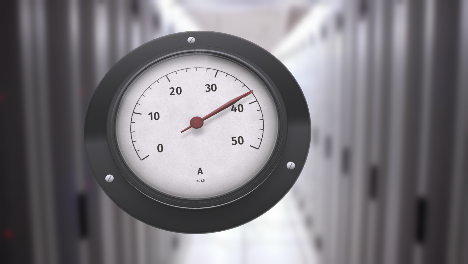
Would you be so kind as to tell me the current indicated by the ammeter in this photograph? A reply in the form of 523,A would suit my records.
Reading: 38,A
